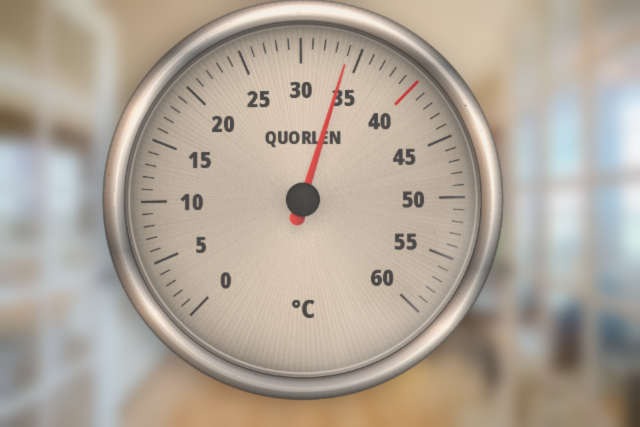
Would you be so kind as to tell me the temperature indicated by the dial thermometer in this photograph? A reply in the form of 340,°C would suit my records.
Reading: 34,°C
